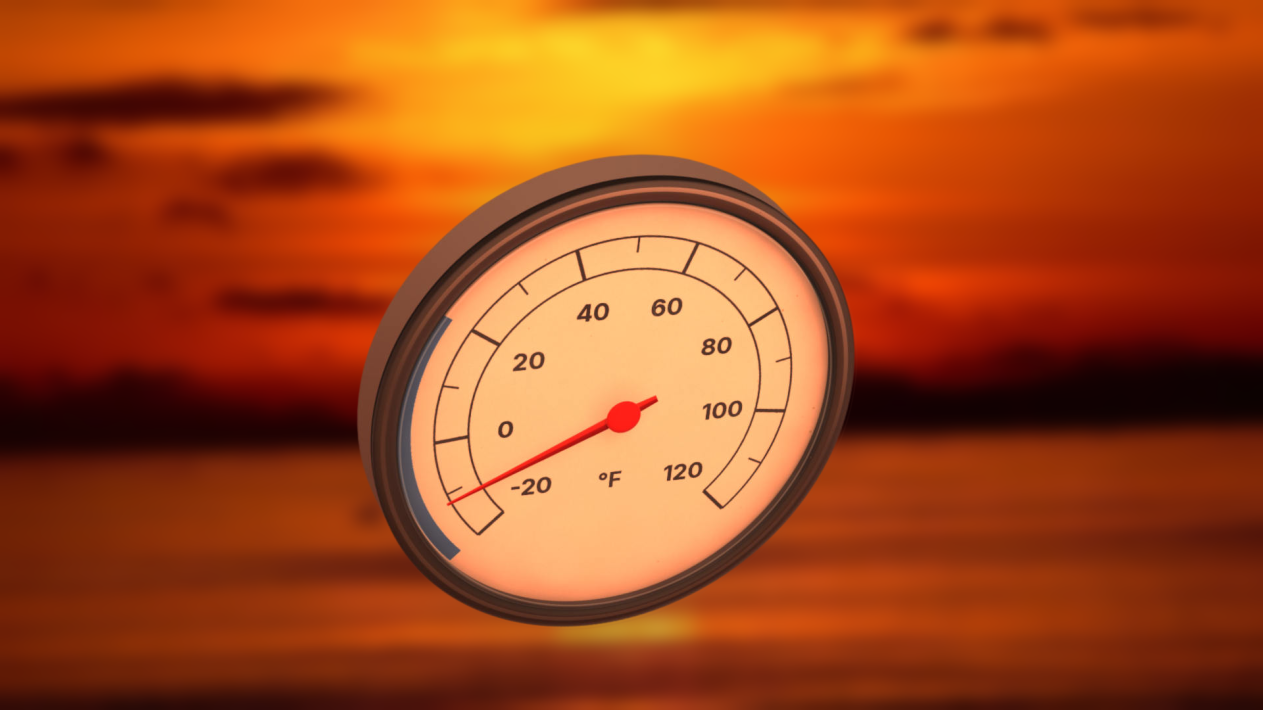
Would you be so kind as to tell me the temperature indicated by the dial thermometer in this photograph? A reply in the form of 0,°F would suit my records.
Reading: -10,°F
